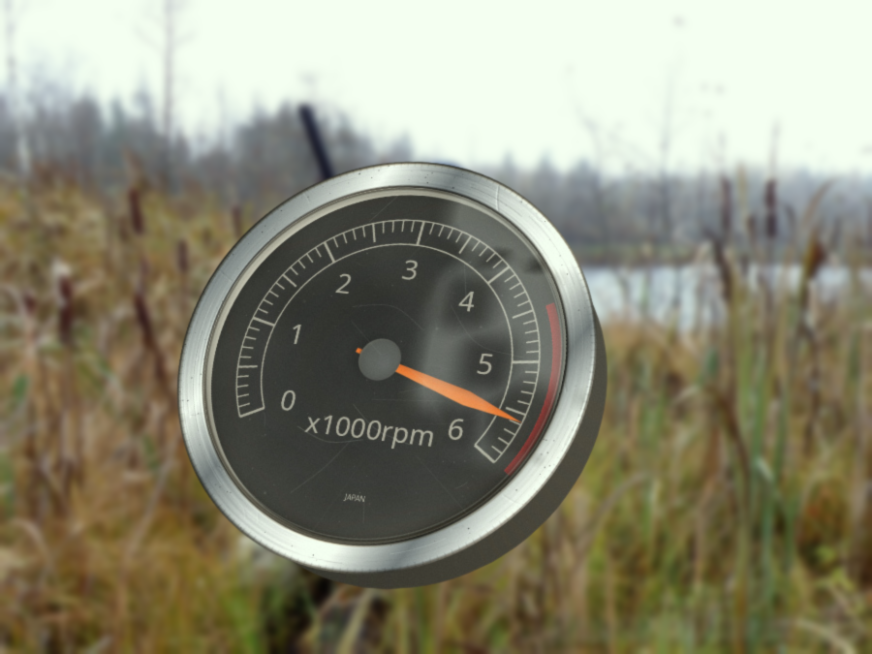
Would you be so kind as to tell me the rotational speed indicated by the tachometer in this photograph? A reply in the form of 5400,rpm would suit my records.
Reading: 5600,rpm
